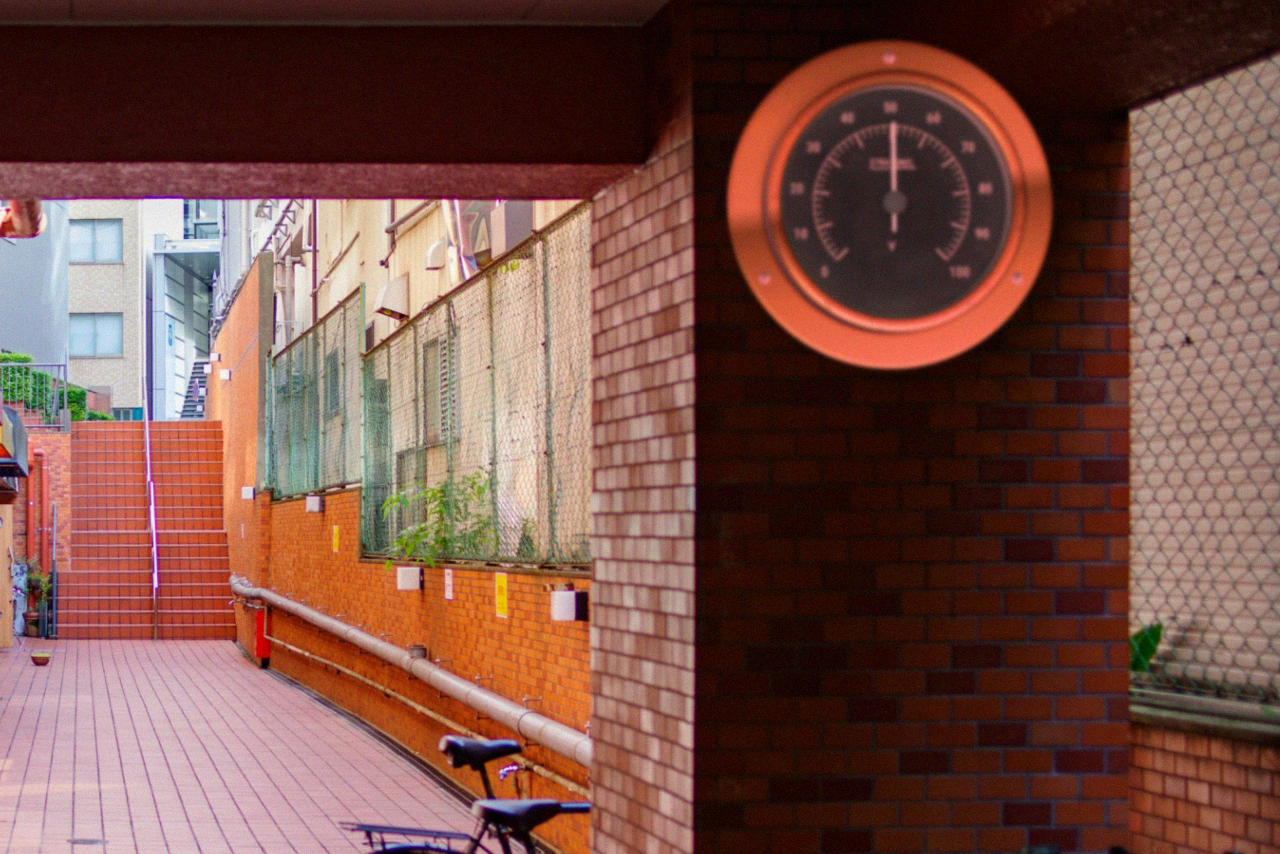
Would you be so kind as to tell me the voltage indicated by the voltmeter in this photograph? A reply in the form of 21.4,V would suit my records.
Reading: 50,V
